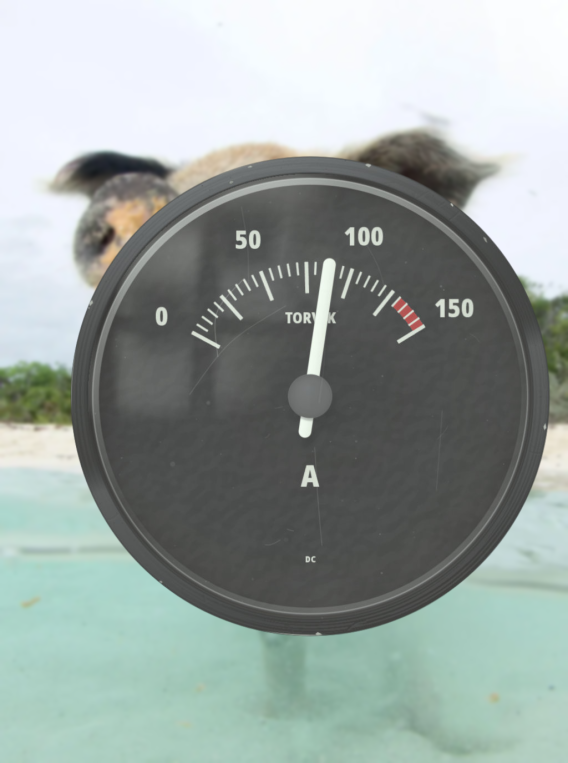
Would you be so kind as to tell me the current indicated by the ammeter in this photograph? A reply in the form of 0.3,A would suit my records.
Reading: 87.5,A
